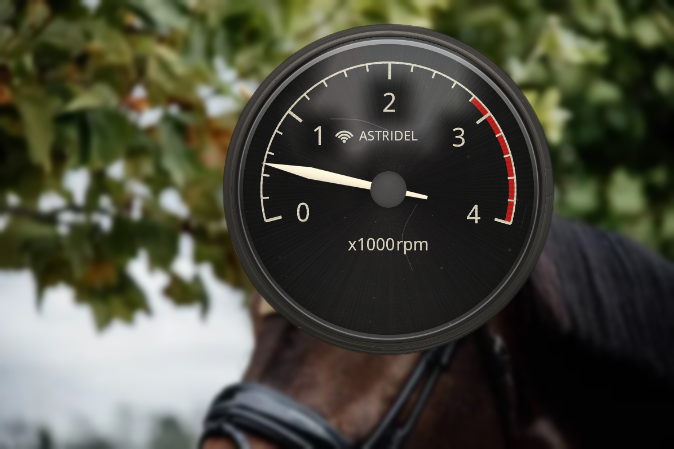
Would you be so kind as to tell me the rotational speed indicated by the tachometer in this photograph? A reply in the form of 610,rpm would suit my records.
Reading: 500,rpm
